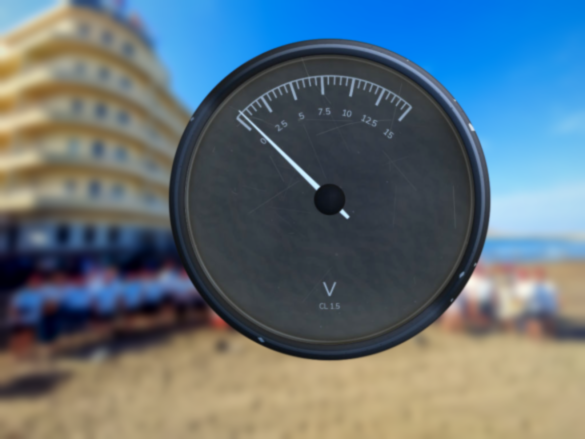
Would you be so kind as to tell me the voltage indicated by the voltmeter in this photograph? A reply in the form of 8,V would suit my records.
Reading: 0.5,V
